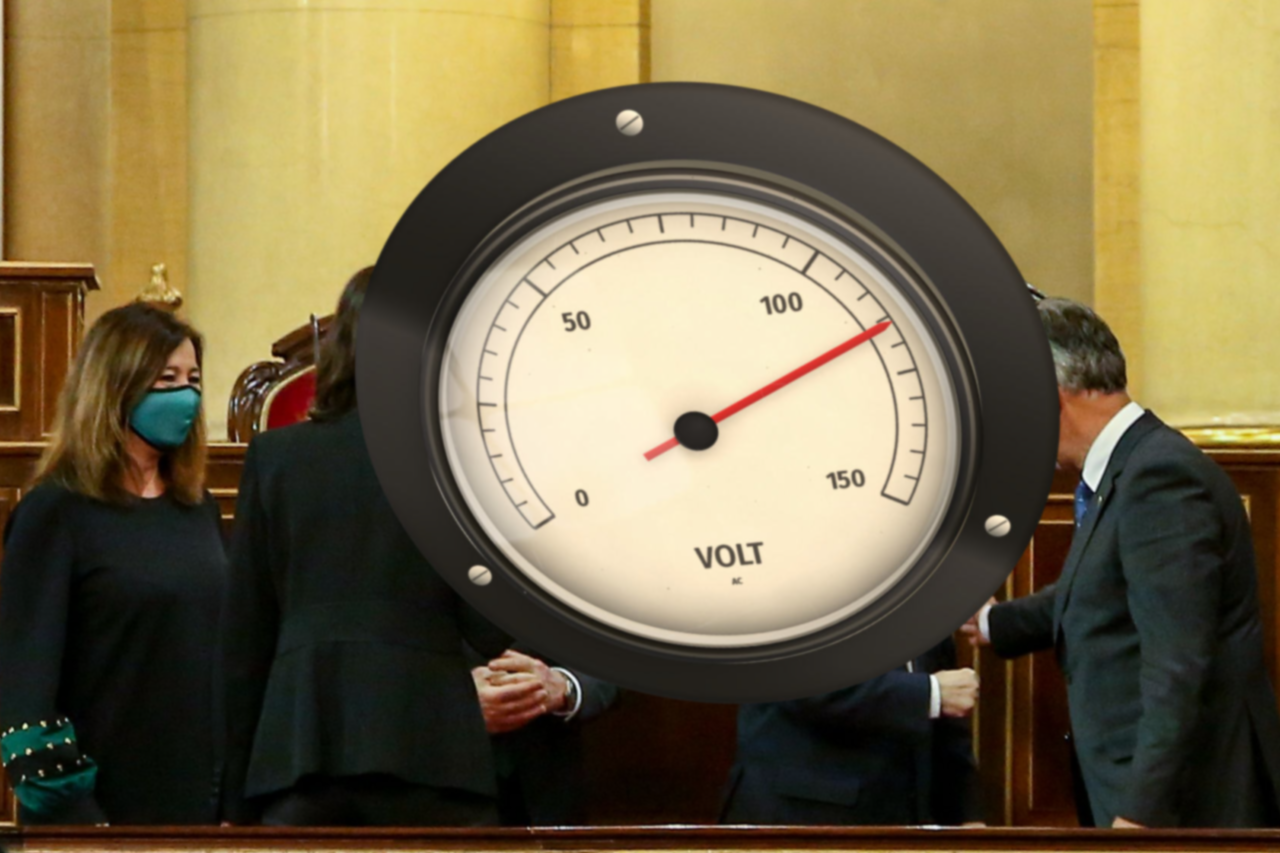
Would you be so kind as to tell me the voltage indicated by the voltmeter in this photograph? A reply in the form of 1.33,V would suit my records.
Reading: 115,V
